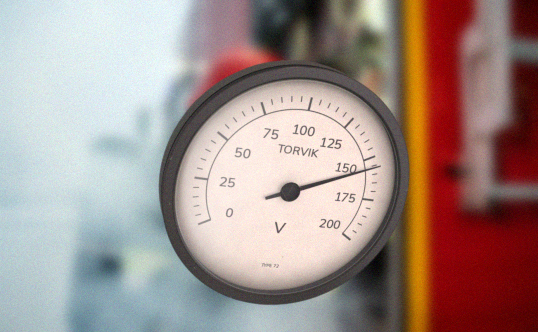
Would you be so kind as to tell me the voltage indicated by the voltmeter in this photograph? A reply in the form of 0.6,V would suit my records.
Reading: 155,V
